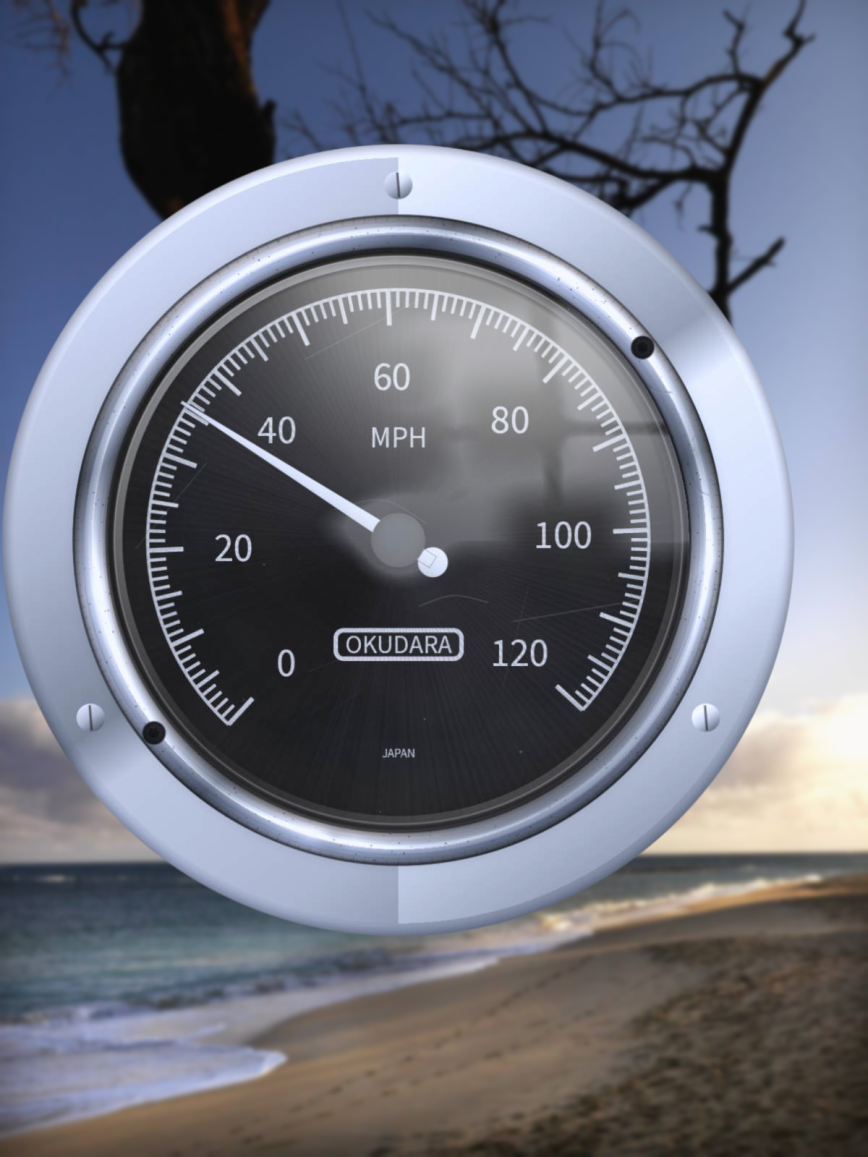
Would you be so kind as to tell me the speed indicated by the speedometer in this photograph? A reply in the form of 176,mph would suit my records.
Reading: 35.5,mph
